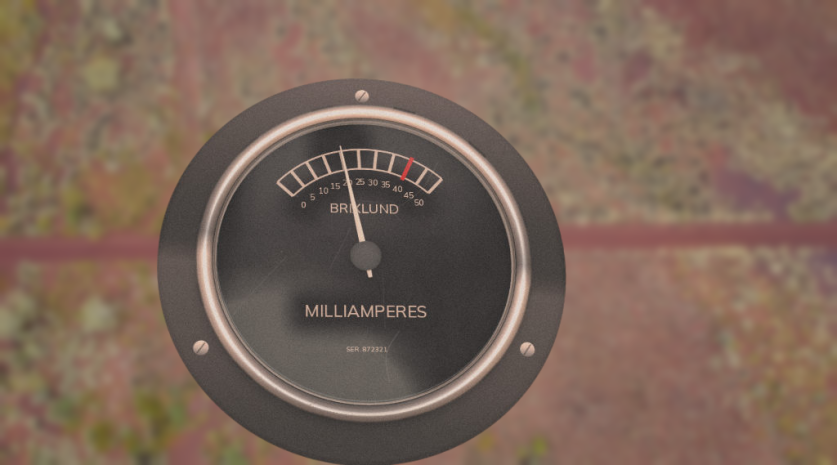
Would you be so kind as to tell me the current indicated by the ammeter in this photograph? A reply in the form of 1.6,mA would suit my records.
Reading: 20,mA
